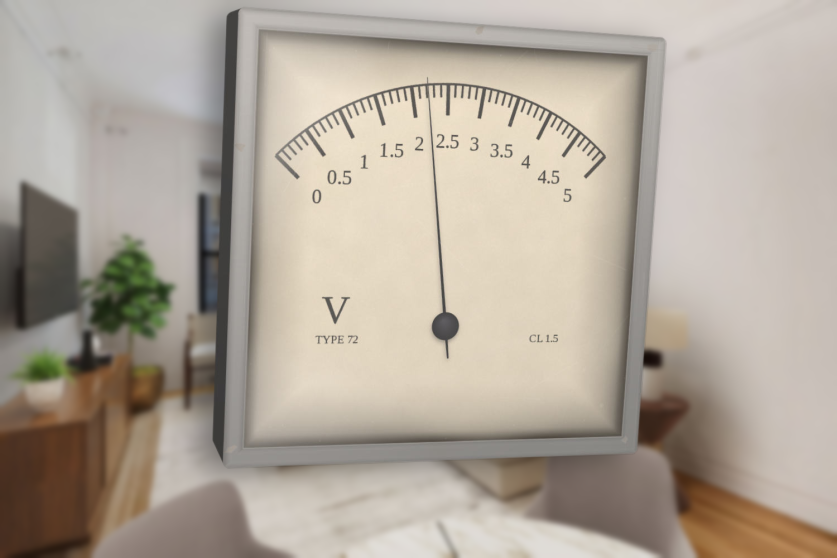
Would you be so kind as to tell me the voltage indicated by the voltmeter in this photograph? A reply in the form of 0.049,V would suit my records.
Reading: 2.2,V
